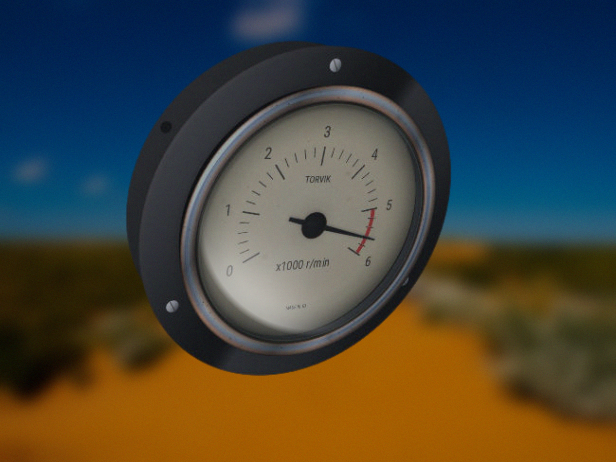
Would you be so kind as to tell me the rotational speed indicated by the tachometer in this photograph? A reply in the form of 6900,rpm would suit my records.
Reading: 5600,rpm
